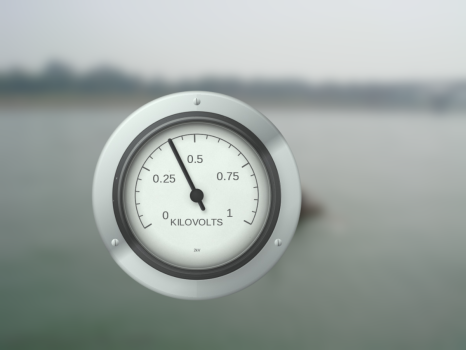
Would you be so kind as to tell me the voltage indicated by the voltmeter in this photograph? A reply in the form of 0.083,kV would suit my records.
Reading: 0.4,kV
